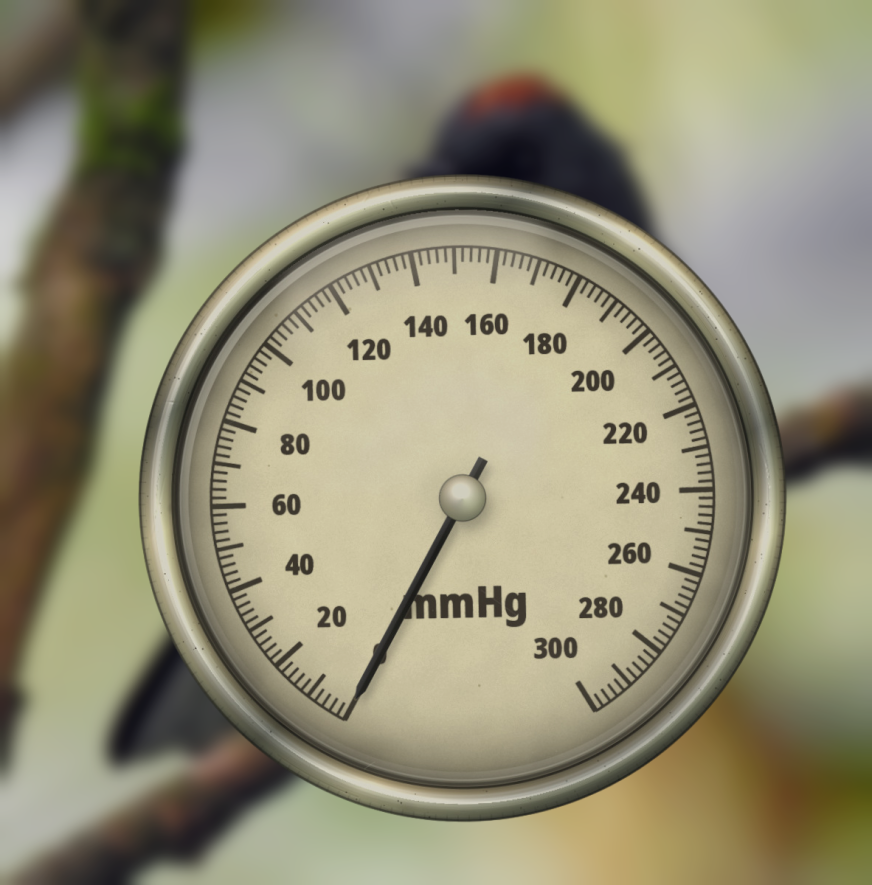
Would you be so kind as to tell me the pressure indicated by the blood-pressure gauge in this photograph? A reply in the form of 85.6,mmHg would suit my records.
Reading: 0,mmHg
